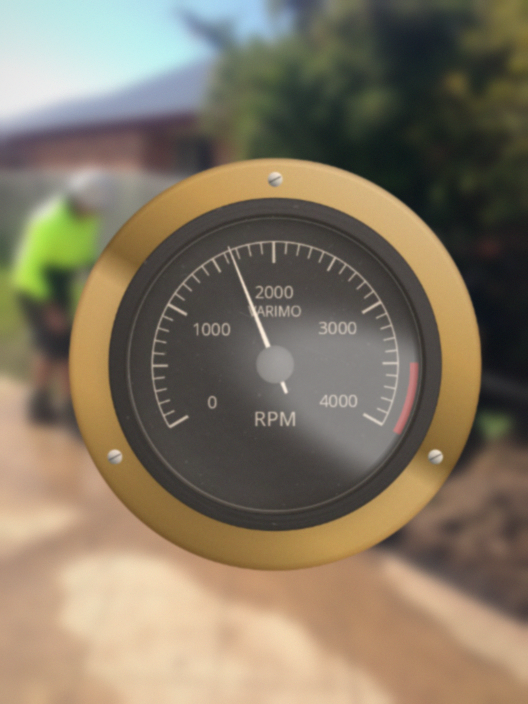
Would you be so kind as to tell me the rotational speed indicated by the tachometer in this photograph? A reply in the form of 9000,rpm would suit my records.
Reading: 1650,rpm
